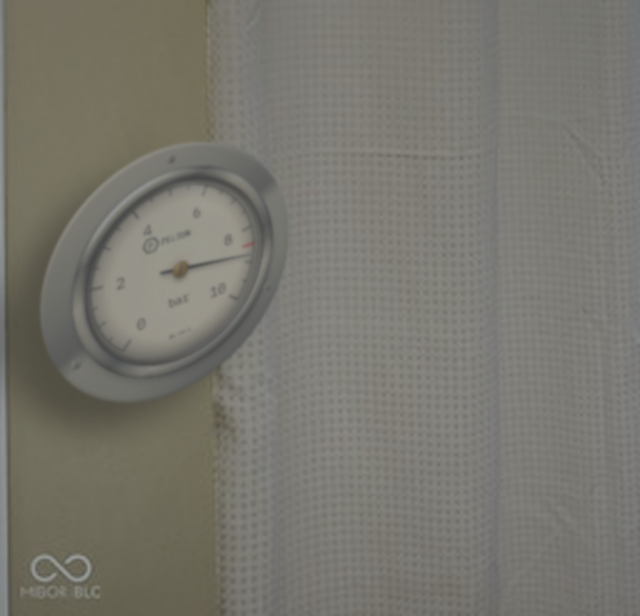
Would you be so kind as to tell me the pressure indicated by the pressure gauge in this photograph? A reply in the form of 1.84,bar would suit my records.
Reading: 8.75,bar
